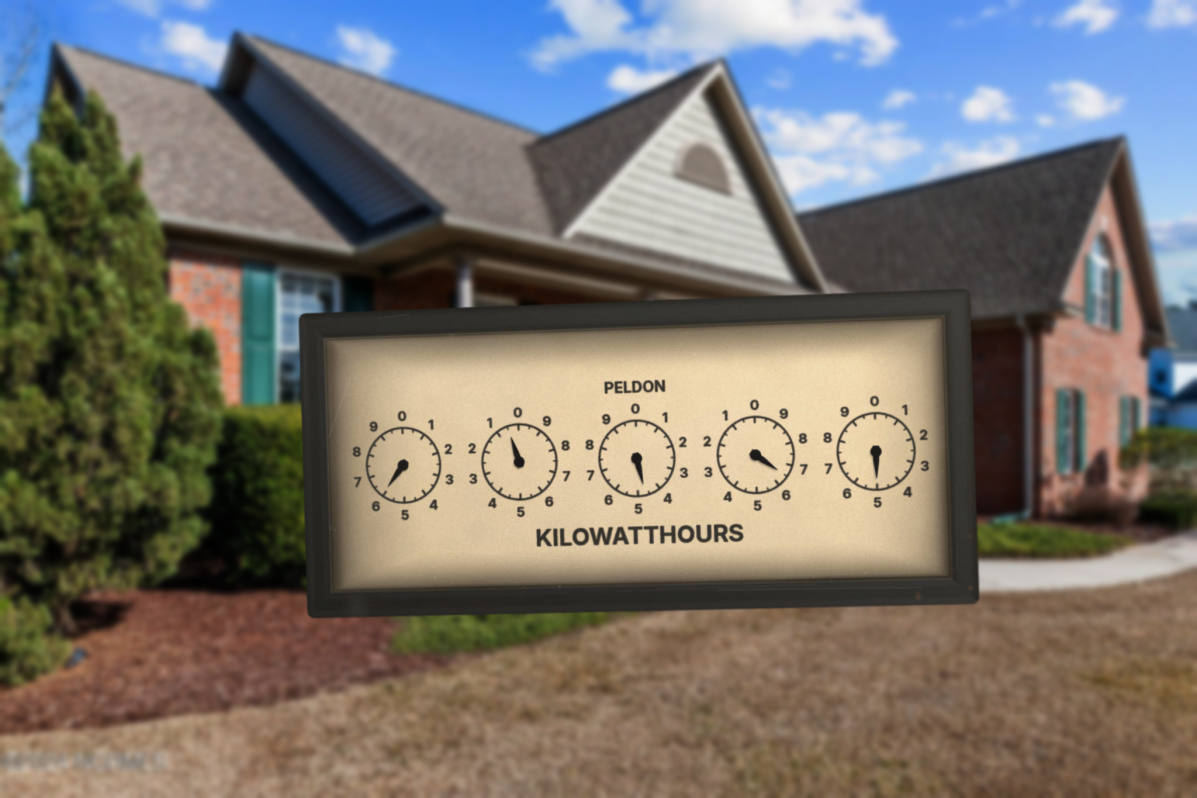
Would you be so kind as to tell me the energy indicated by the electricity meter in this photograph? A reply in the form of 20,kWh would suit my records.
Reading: 60465,kWh
